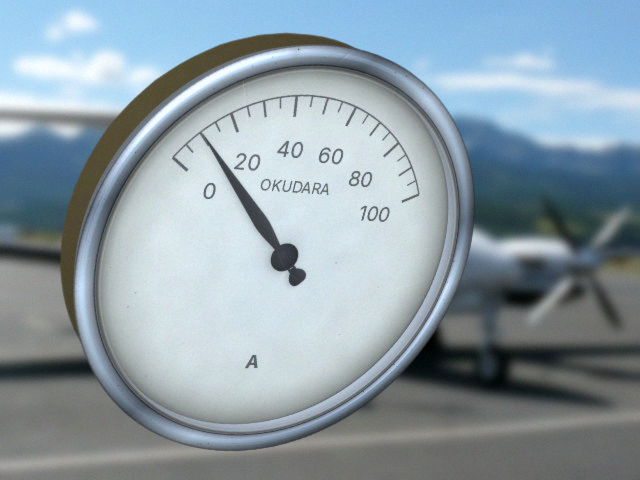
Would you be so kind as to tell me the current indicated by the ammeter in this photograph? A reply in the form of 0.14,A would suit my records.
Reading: 10,A
